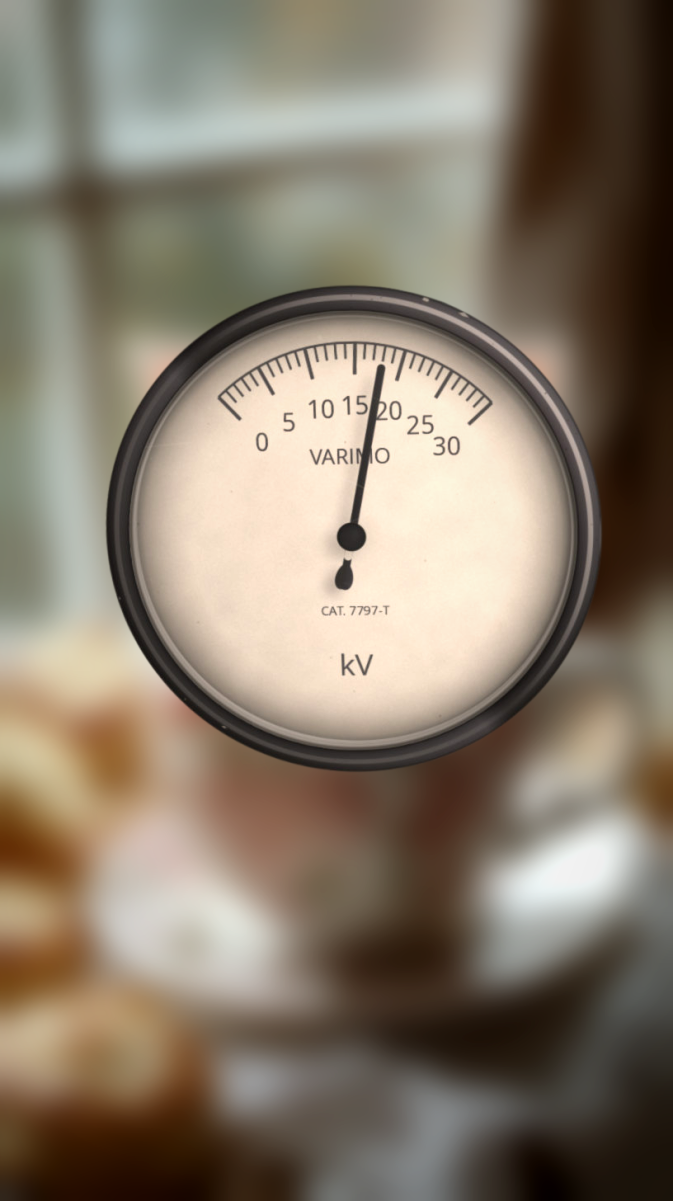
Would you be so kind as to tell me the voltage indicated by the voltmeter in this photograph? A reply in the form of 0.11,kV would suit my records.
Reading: 18,kV
